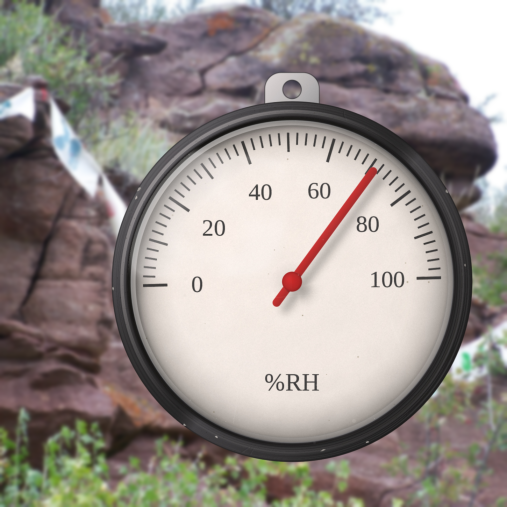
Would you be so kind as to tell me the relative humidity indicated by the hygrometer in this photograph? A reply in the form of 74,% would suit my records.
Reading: 71,%
